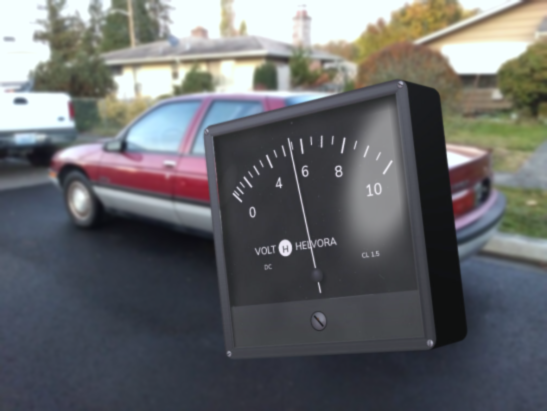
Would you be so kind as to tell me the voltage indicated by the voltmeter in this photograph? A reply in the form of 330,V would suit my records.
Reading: 5.5,V
